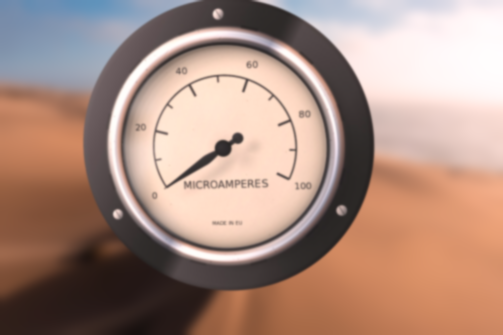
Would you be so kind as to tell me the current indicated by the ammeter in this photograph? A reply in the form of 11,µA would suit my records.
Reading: 0,µA
